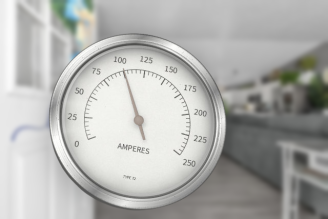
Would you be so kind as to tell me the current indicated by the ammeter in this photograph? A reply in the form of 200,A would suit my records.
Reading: 100,A
